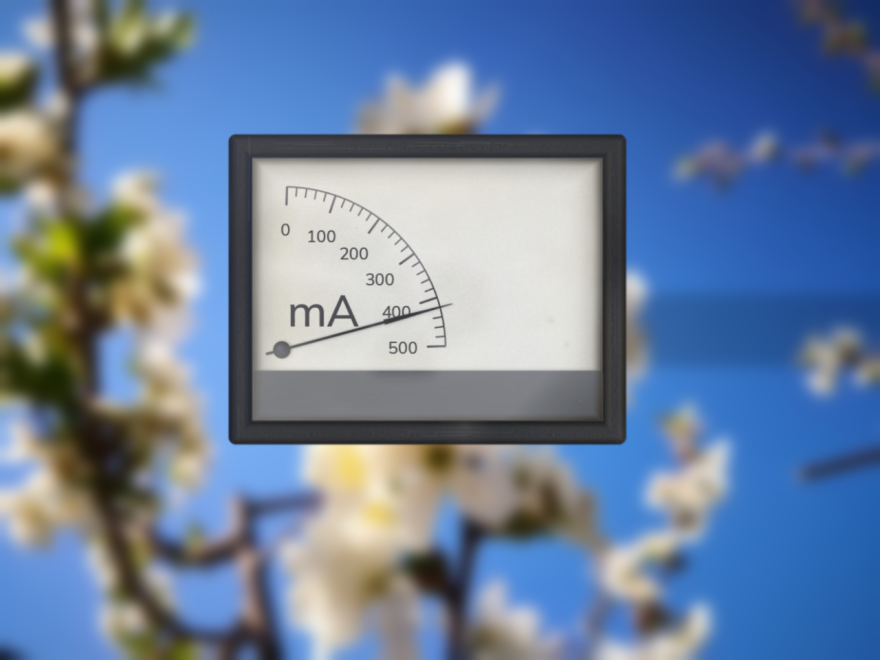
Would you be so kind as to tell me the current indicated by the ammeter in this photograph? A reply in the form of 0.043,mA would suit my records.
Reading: 420,mA
